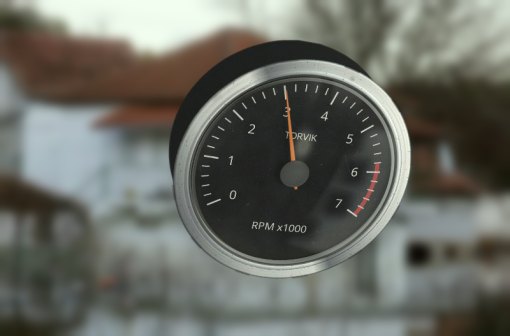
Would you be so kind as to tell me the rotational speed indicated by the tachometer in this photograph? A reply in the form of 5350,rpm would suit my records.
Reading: 3000,rpm
